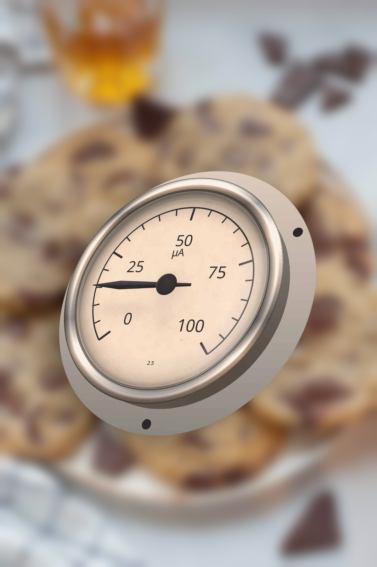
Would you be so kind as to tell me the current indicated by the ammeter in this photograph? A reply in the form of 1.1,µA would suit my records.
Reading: 15,µA
